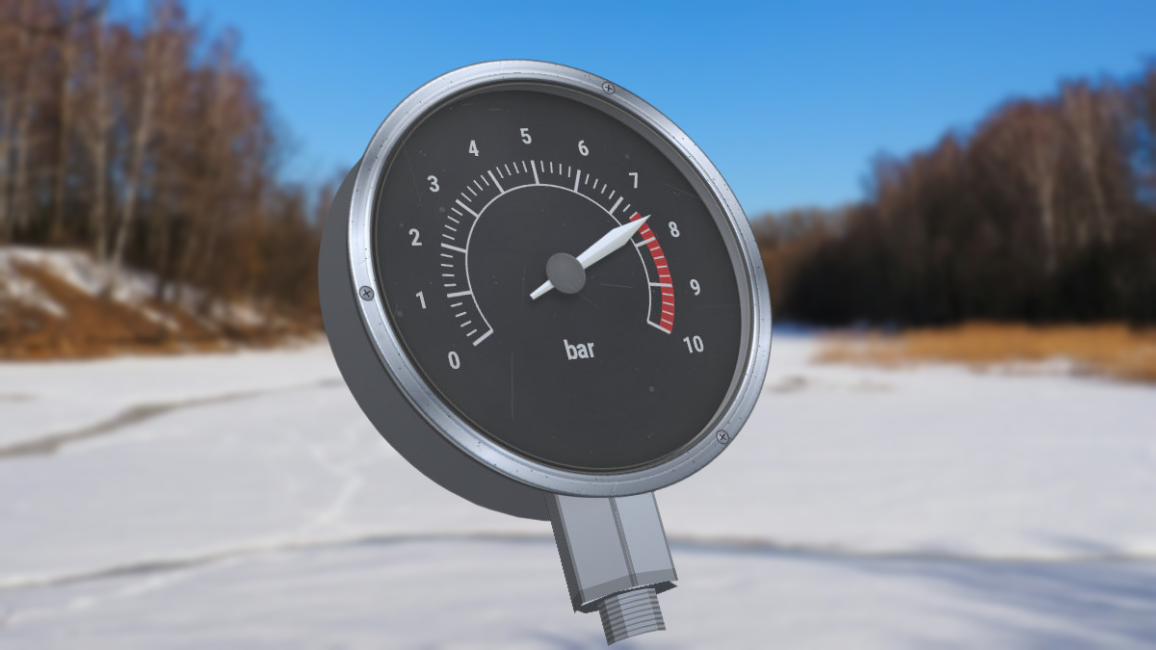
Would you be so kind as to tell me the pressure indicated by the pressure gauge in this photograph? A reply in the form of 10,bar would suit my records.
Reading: 7.6,bar
